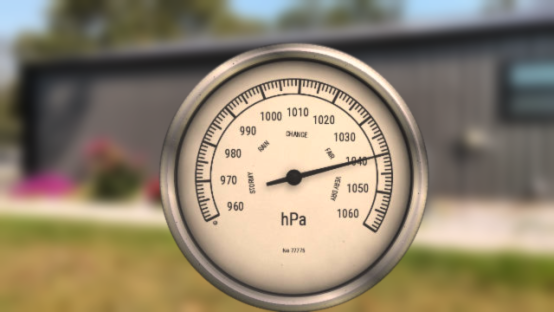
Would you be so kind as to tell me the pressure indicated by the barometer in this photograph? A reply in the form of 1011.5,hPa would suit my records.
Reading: 1040,hPa
